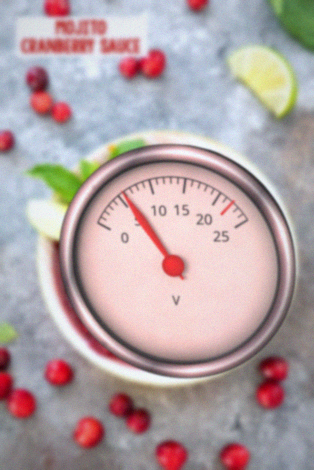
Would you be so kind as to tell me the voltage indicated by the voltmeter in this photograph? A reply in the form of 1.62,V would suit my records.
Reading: 6,V
